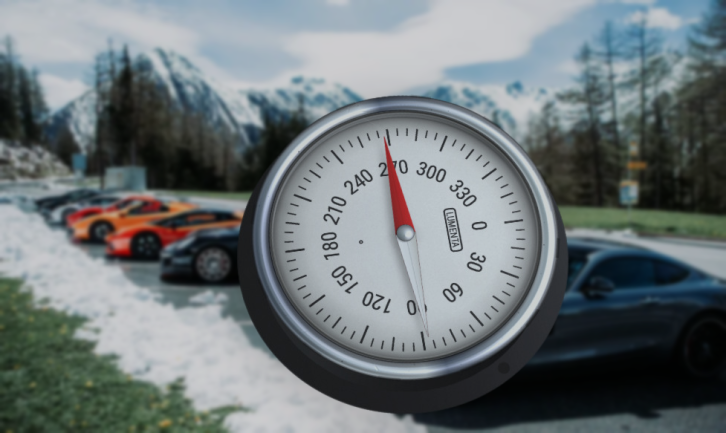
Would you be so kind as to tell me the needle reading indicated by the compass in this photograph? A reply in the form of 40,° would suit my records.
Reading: 267.5,°
